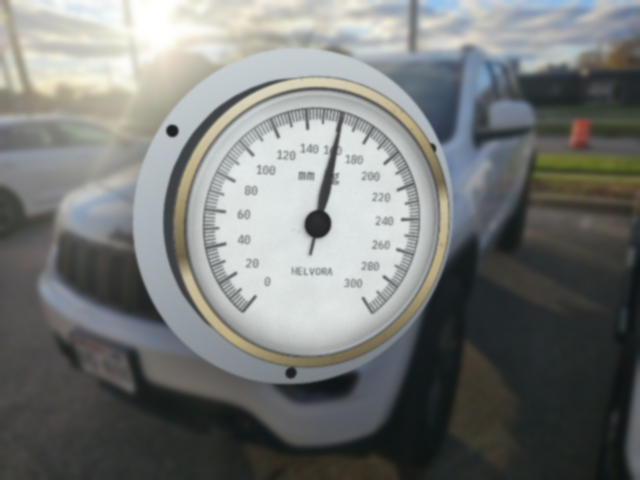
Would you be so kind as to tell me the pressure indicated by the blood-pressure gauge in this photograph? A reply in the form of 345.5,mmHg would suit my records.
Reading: 160,mmHg
